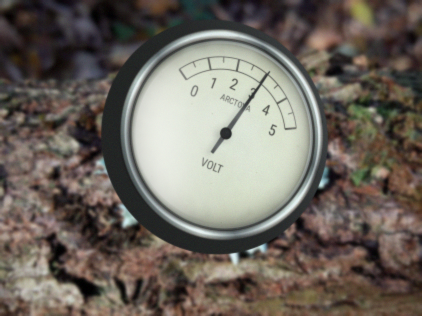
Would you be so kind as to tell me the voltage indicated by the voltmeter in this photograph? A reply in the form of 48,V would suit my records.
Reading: 3,V
